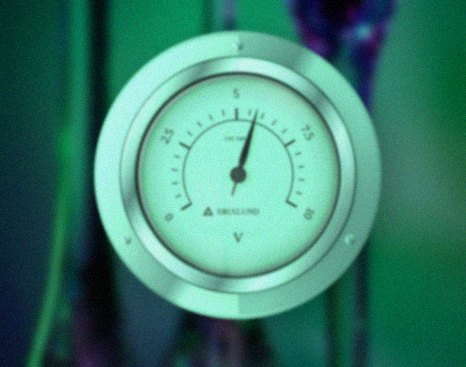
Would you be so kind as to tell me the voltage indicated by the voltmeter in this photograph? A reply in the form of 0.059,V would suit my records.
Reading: 5.75,V
